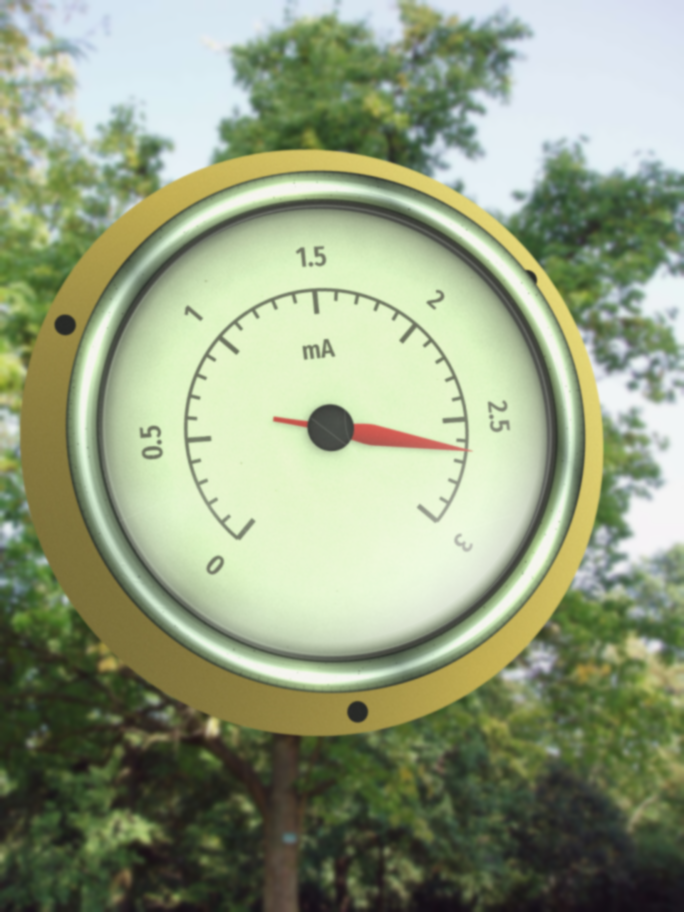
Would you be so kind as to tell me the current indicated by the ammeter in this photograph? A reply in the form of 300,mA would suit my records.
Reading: 2.65,mA
